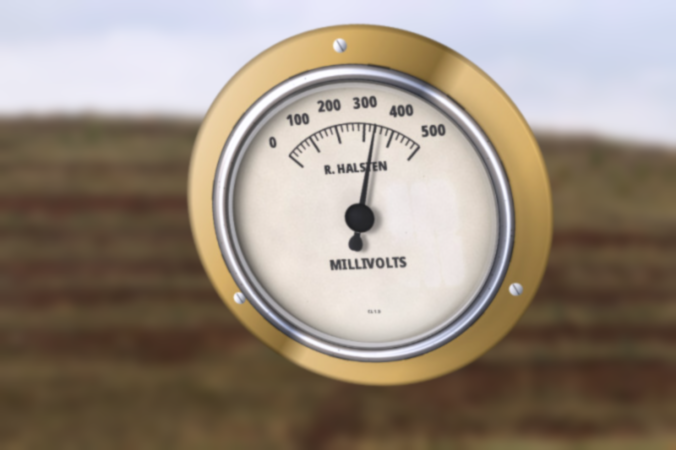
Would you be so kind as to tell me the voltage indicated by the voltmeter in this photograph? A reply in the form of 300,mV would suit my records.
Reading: 340,mV
